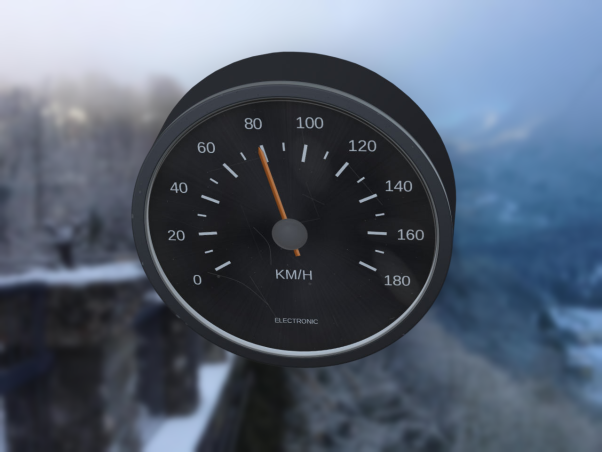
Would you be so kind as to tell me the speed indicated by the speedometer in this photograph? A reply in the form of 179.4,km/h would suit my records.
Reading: 80,km/h
